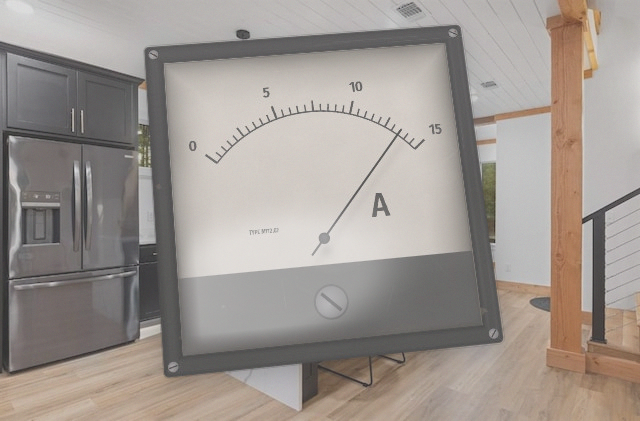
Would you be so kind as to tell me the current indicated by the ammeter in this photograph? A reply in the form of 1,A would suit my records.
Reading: 13.5,A
